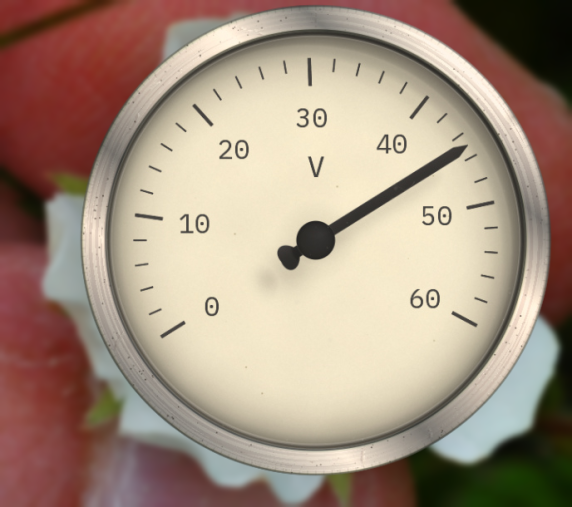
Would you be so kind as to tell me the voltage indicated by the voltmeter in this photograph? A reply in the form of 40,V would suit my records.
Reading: 45,V
